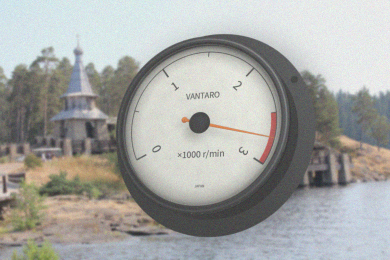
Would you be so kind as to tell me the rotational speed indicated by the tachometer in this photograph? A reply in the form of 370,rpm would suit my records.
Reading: 2750,rpm
